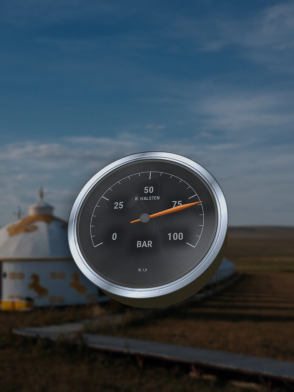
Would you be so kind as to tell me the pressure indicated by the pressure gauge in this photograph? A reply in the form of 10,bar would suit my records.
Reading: 80,bar
